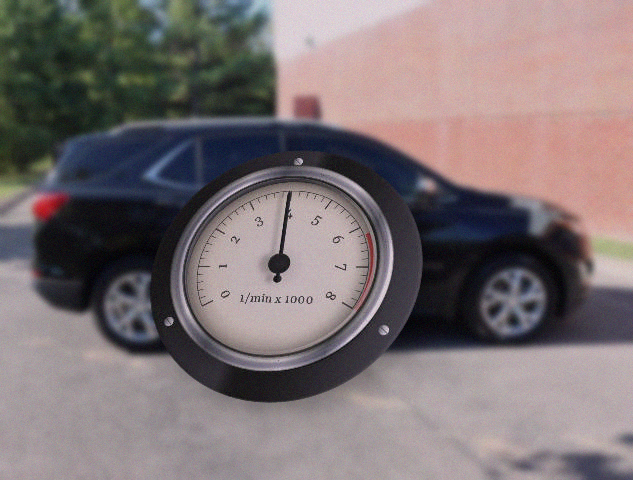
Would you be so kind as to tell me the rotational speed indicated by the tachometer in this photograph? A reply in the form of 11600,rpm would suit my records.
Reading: 4000,rpm
